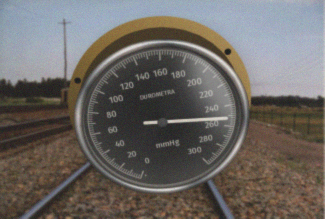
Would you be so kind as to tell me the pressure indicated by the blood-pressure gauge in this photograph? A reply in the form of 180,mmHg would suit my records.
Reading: 250,mmHg
